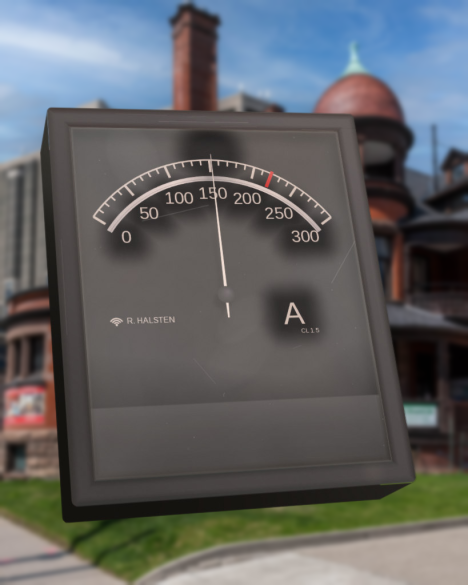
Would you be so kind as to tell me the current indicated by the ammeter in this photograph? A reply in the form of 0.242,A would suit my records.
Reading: 150,A
